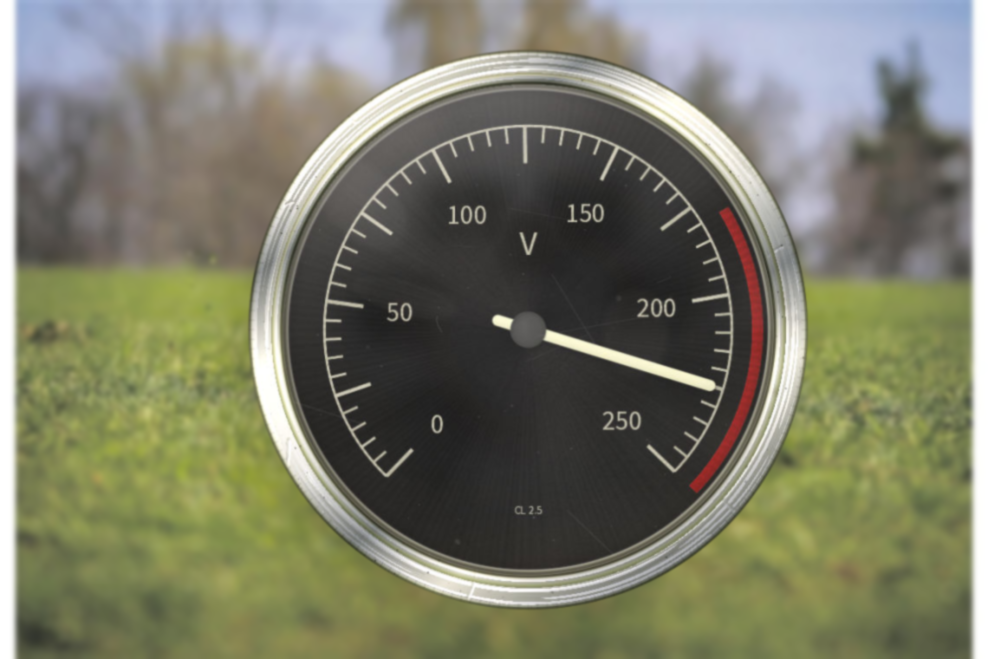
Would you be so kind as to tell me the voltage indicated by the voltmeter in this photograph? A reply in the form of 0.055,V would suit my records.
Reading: 225,V
